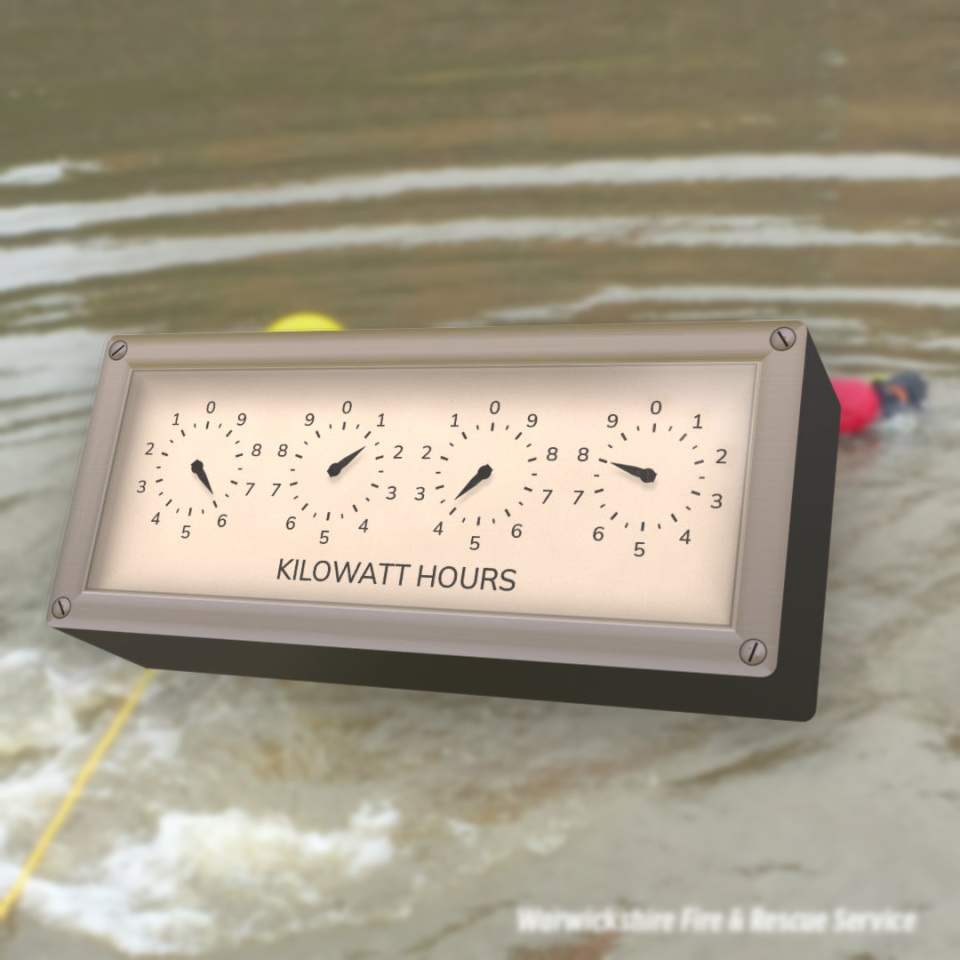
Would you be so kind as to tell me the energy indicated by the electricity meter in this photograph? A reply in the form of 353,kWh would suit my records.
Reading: 6138,kWh
